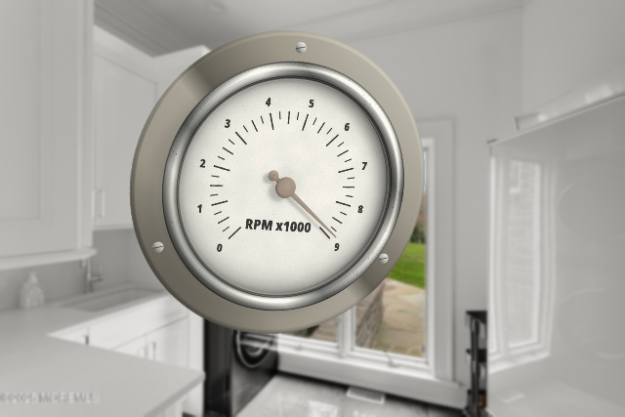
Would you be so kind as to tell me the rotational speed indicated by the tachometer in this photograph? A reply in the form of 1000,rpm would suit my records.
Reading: 8875,rpm
